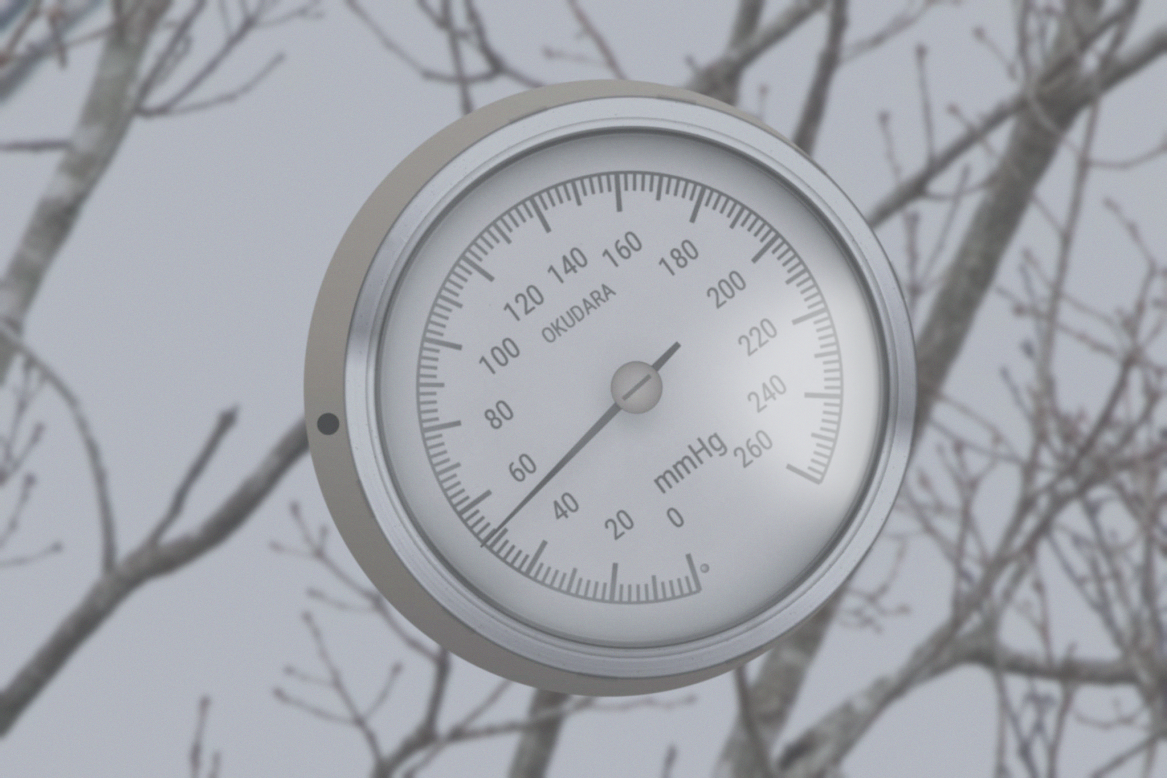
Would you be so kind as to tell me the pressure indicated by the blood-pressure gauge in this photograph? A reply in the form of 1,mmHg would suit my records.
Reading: 52,mmHg
